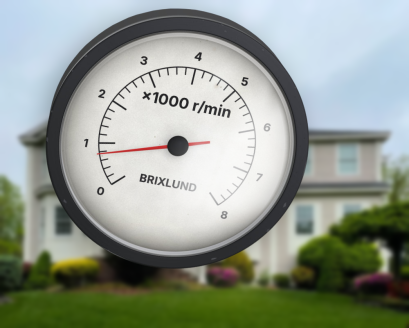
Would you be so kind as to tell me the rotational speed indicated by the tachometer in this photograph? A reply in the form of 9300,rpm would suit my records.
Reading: 800,rpm
